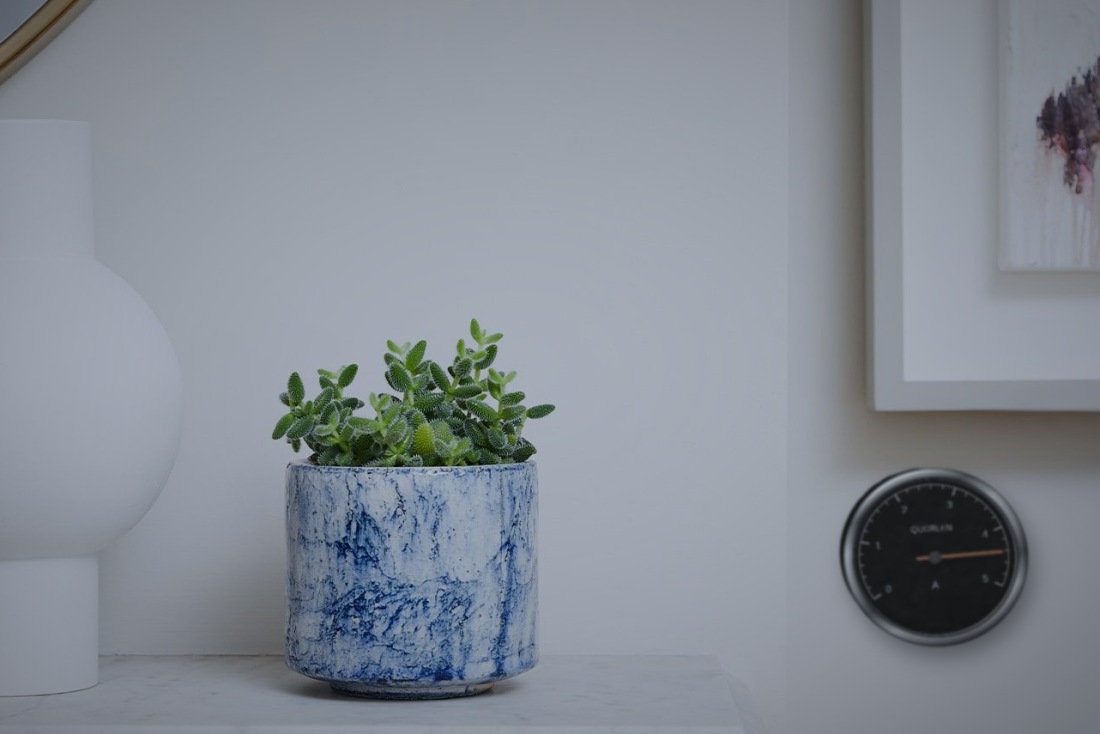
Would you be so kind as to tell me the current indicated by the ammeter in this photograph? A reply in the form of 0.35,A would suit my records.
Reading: 4.4,A
